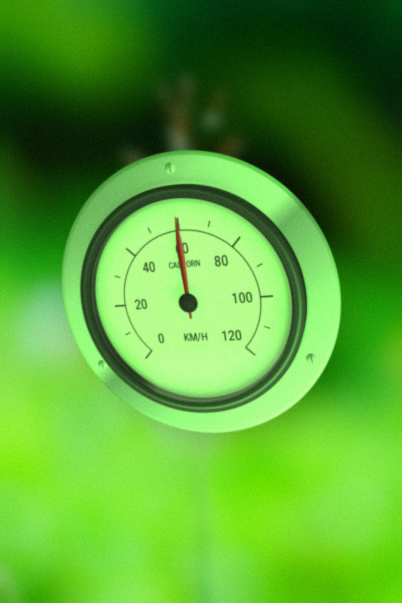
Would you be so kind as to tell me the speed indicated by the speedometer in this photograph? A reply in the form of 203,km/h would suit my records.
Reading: 60,km/h
